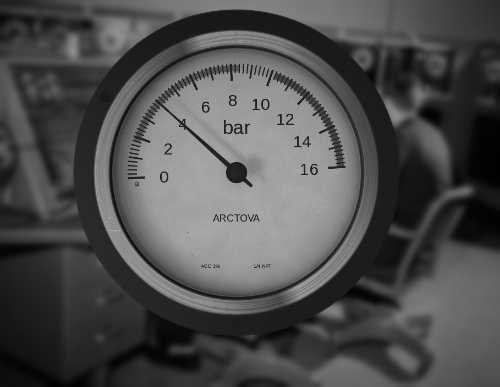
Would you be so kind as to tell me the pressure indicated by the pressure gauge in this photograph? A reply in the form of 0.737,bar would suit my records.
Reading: 4,bar
